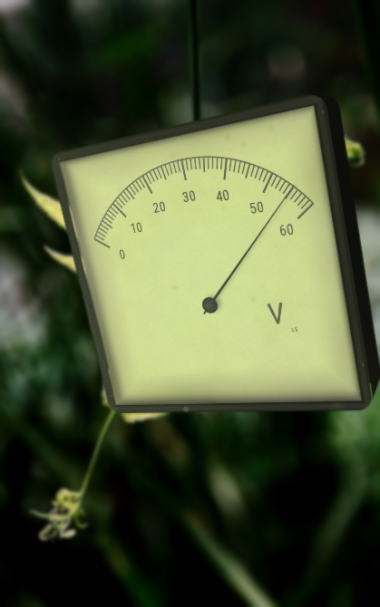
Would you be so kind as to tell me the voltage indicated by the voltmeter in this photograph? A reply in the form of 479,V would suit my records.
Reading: 55,V
